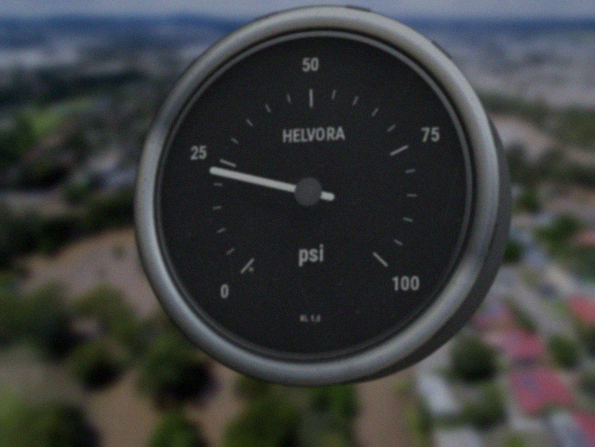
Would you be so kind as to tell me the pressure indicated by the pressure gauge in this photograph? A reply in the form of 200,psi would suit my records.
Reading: 22.5,psi
